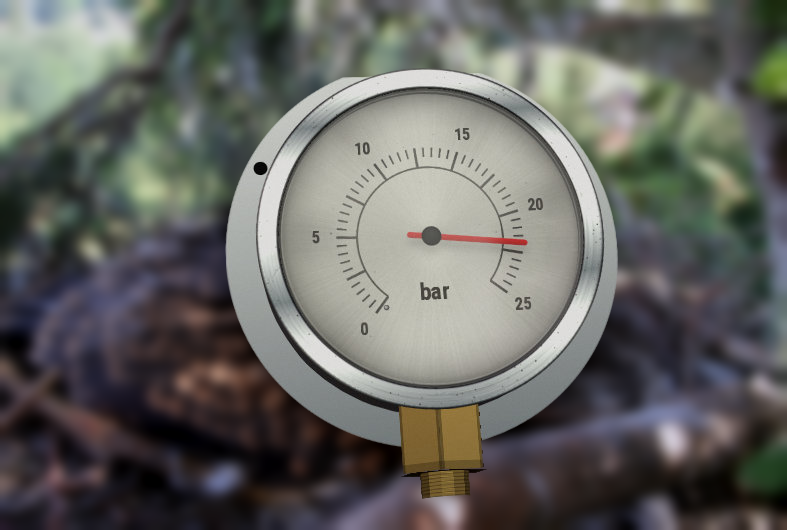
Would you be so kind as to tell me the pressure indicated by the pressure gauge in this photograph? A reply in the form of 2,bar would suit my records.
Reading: 22,bar
